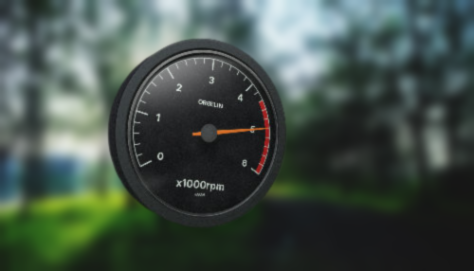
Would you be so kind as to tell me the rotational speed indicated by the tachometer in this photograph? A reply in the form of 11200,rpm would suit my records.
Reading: 5000,rpm
